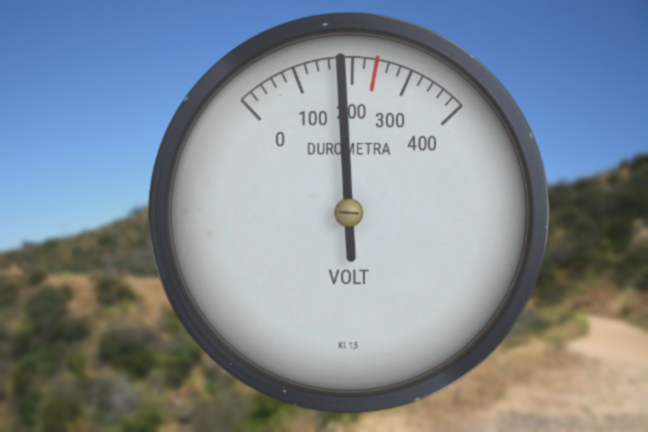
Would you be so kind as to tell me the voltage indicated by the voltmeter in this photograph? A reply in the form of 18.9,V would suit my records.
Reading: 180,V
